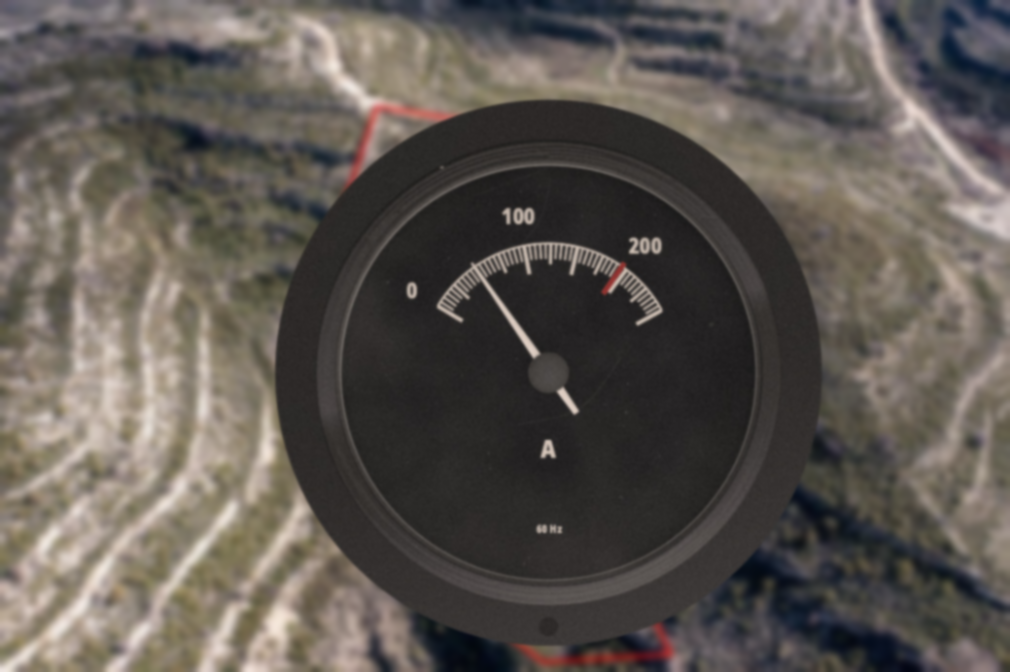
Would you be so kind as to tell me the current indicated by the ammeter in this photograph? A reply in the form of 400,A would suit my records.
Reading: 50,A
